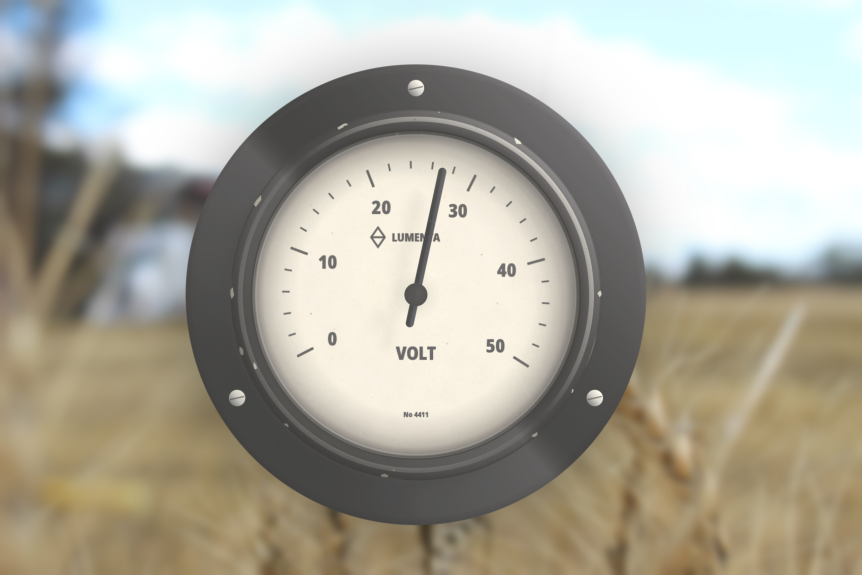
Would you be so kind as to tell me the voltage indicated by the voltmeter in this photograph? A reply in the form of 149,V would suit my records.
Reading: 27,V
